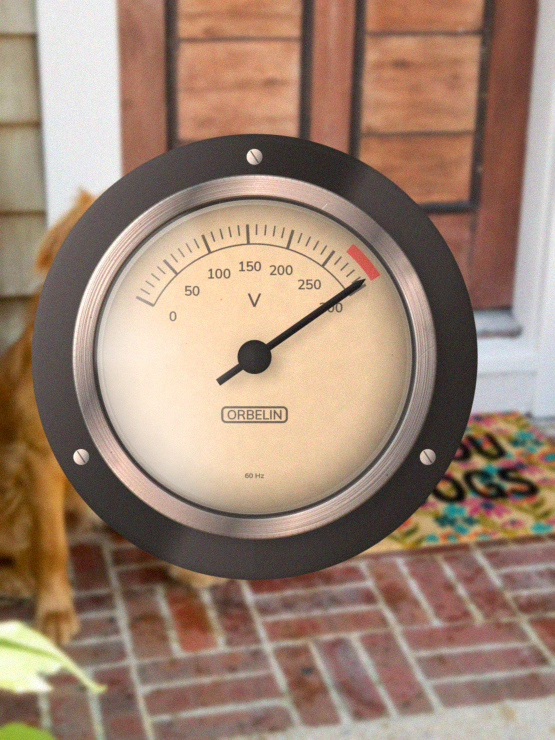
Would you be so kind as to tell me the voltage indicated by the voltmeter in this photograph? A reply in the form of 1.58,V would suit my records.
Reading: 295,V
